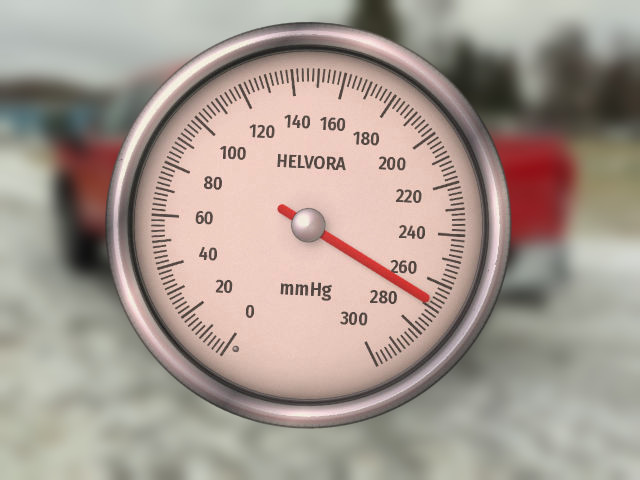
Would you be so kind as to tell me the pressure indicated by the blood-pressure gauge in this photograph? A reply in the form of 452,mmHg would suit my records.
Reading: 268,mmHg
